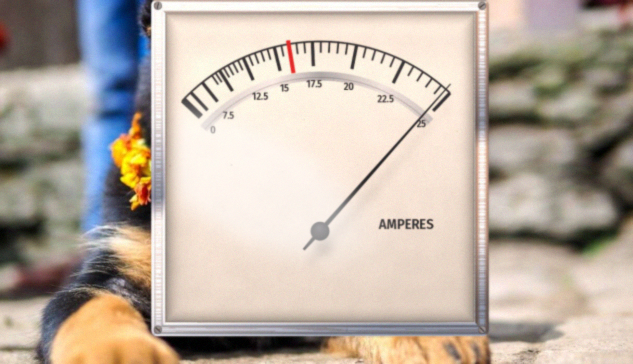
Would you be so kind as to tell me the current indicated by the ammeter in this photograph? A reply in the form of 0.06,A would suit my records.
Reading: 24.75,A
